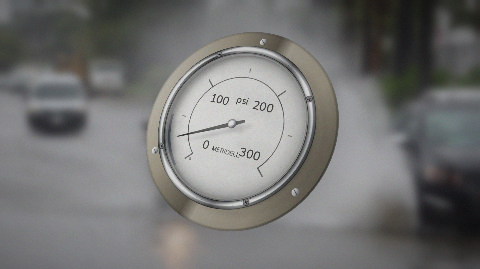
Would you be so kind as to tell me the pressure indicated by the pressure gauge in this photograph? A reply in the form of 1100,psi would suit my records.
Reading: 25,psi
